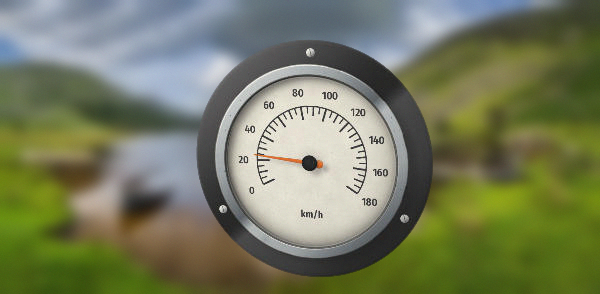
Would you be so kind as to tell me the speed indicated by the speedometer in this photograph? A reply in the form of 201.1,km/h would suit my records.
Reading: 25,km/h
